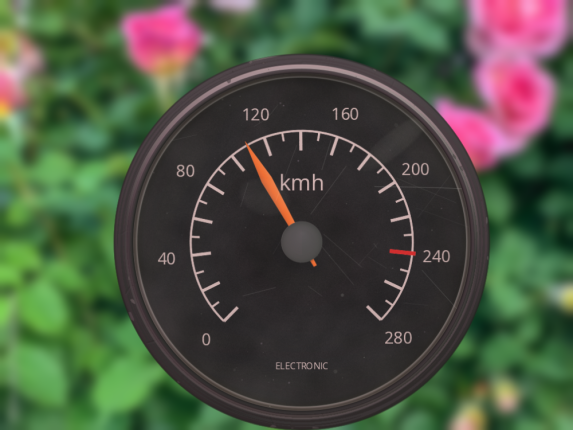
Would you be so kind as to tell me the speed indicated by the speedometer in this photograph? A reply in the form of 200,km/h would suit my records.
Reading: 110,km/h
